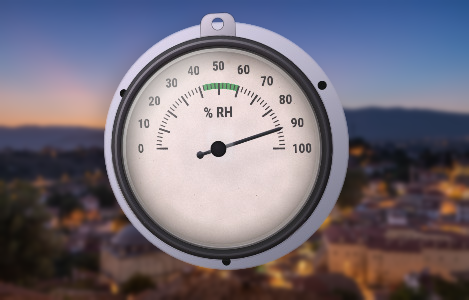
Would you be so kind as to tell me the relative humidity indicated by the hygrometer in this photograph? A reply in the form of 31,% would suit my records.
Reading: 90,%
